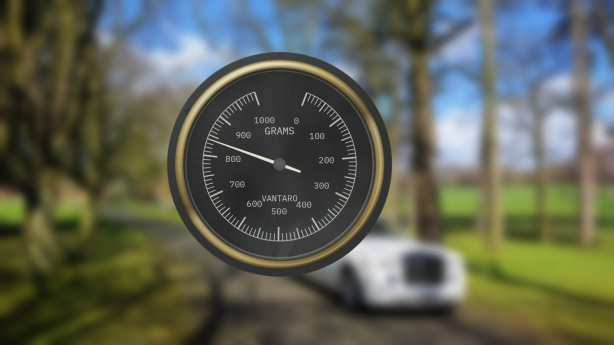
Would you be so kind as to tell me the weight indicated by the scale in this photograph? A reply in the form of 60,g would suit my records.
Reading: 840,g
